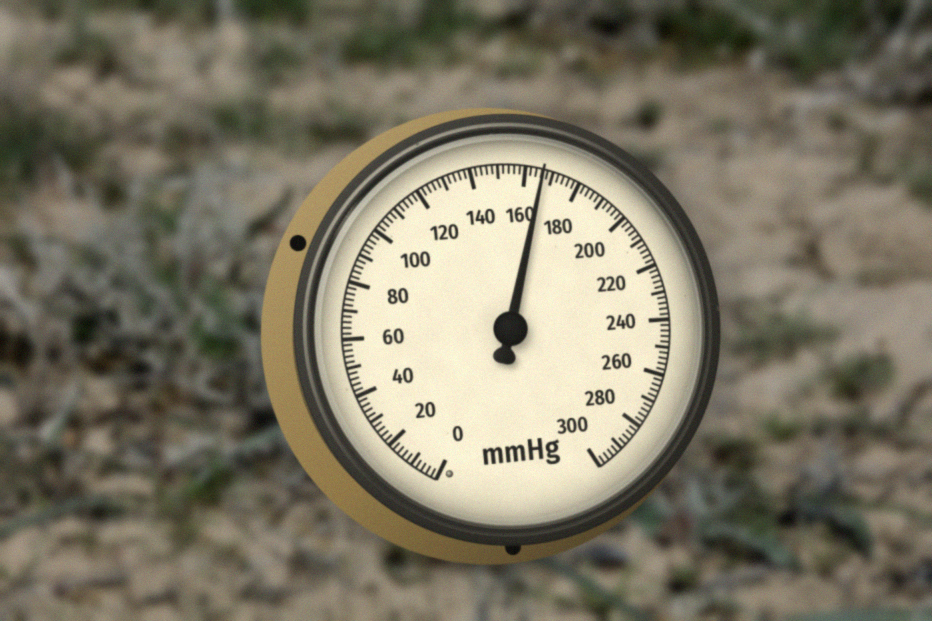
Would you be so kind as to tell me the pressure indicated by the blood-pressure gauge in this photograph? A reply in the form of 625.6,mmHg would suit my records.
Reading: 166,mmHg
